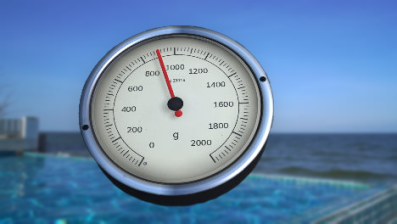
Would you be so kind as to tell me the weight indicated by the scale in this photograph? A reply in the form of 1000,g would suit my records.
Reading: 900,g
